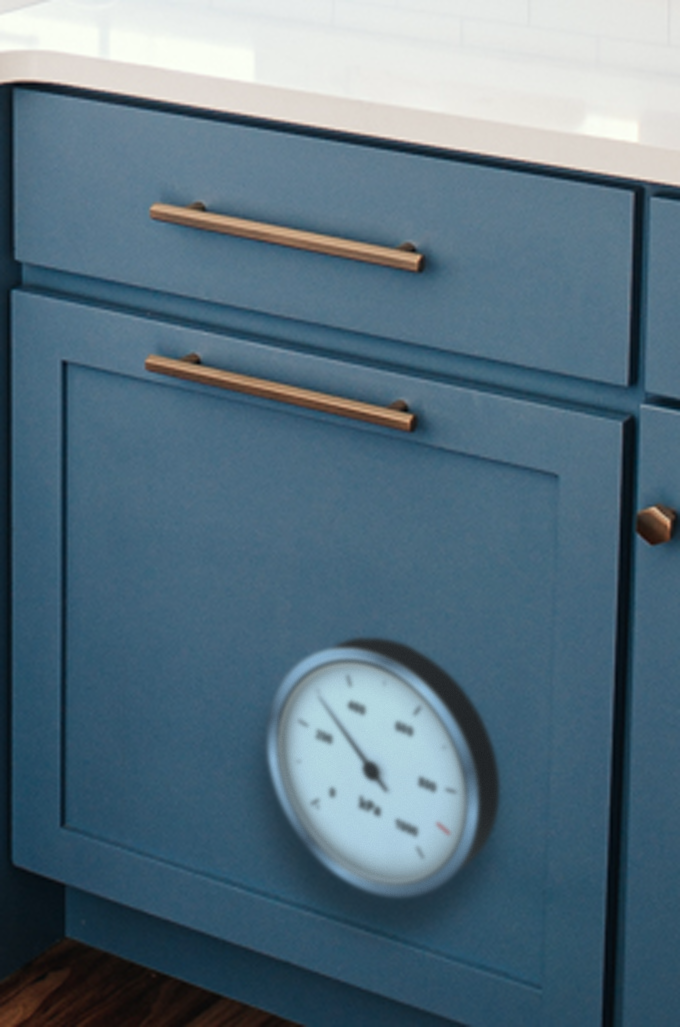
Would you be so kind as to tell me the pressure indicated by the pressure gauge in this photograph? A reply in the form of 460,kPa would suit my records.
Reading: 300,kPa
